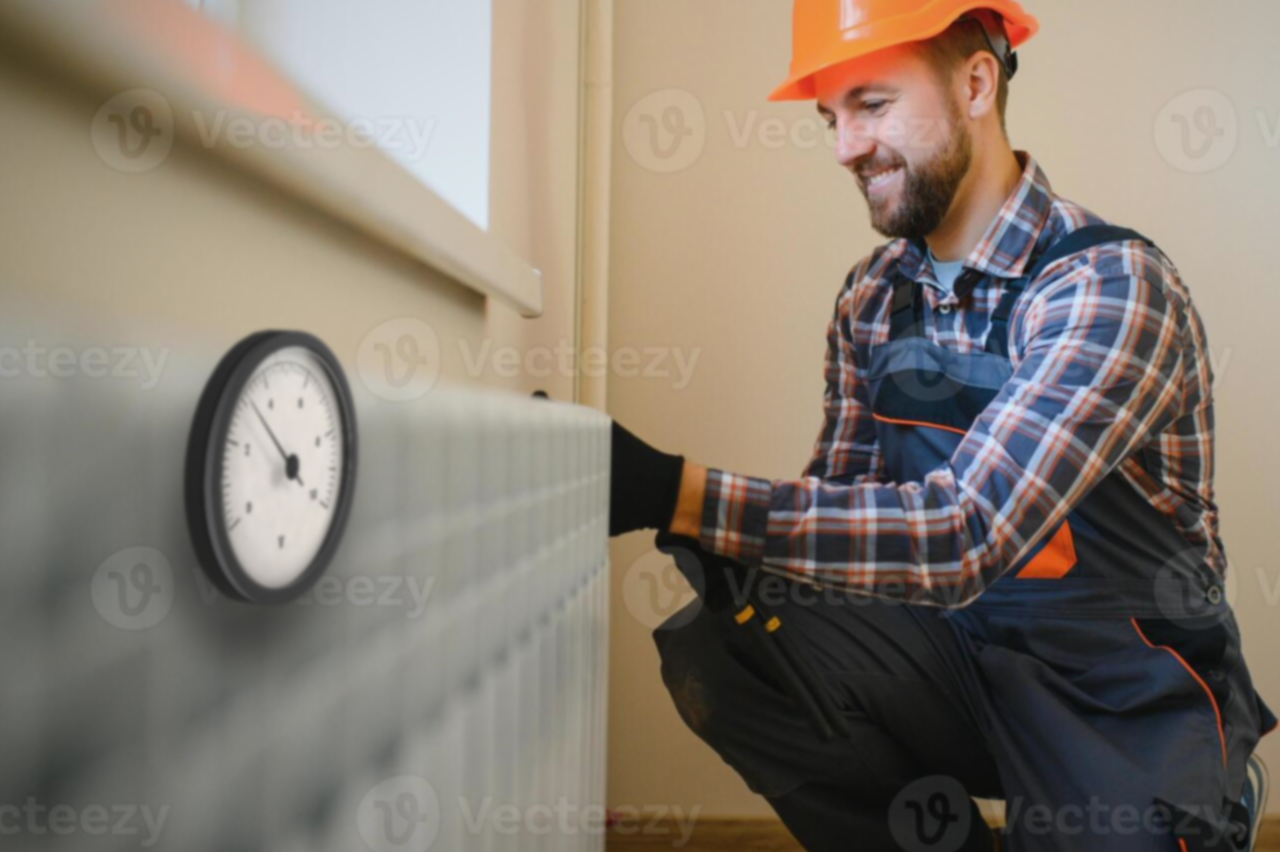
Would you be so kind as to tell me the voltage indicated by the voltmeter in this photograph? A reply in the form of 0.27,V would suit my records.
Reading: 3,V
